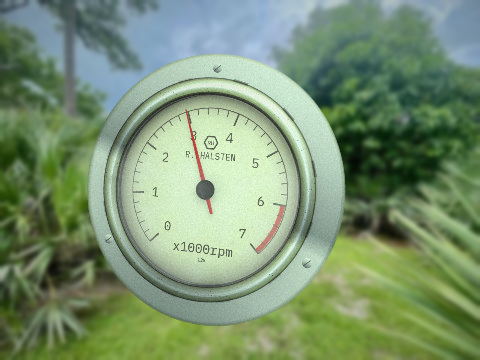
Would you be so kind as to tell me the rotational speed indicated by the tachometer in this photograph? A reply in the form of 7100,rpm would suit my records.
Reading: 3000,rpm
